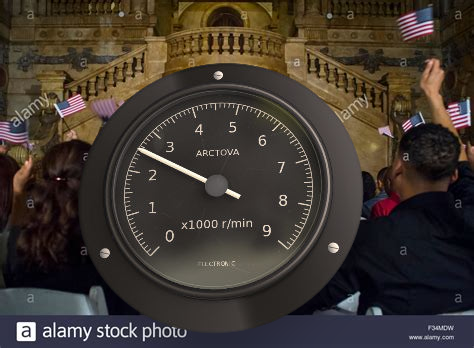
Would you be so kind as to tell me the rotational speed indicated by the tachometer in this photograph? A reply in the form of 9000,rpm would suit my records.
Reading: 2500,rpm
